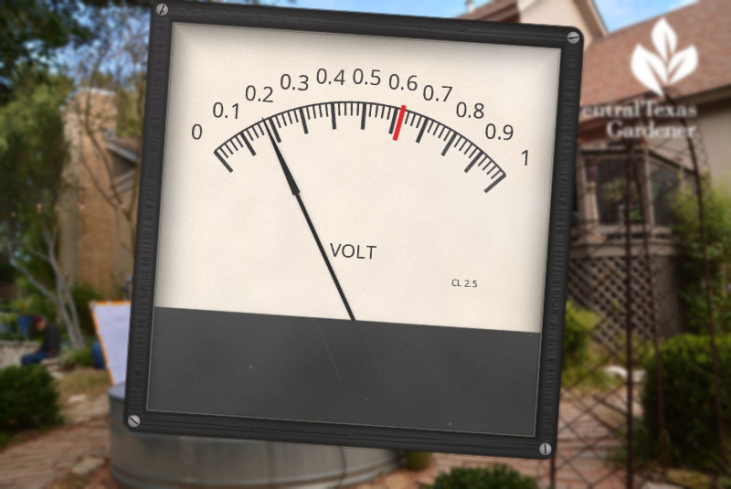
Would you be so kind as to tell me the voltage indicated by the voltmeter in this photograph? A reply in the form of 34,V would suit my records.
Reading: 0.18,V
